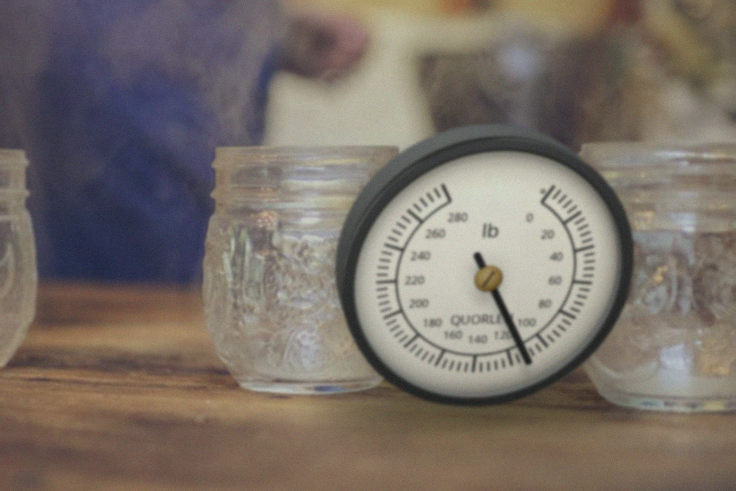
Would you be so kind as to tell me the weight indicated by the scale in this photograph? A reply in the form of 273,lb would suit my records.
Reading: 112,lb
